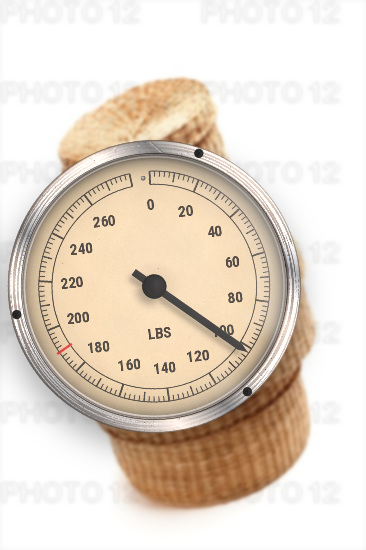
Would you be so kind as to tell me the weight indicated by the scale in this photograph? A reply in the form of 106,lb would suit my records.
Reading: 102,lb
